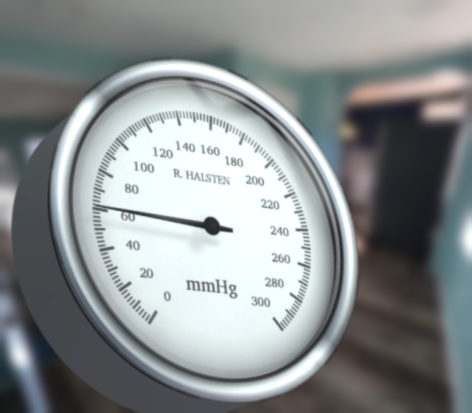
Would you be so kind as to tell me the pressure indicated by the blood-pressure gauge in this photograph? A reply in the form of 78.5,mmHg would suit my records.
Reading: 60,mmHg
